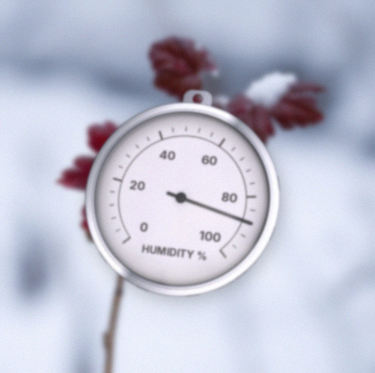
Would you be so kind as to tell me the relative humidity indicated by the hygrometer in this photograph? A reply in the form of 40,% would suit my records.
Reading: 88,%
